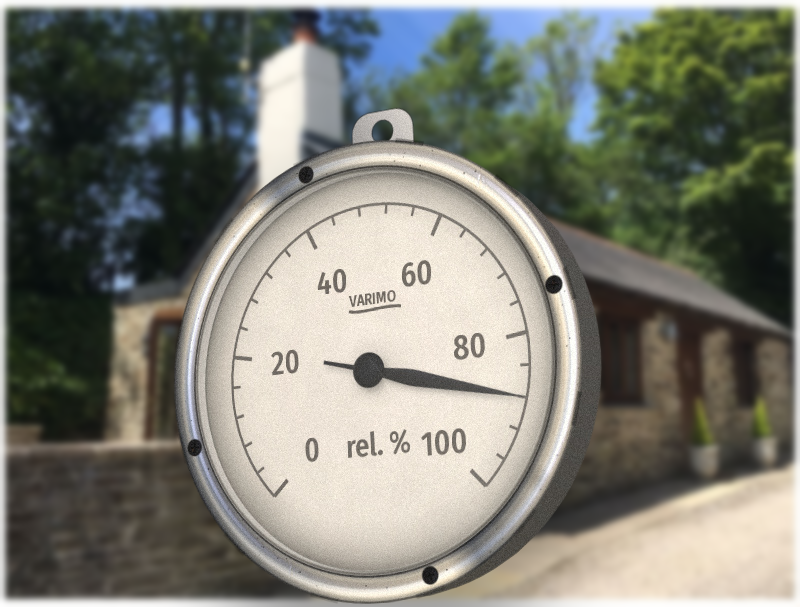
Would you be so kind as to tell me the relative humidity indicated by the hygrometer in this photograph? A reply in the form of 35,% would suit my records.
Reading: 88,%
